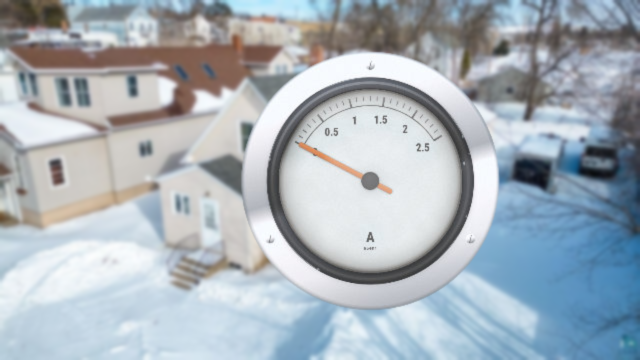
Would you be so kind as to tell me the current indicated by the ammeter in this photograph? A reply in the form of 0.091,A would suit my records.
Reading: 0,A
